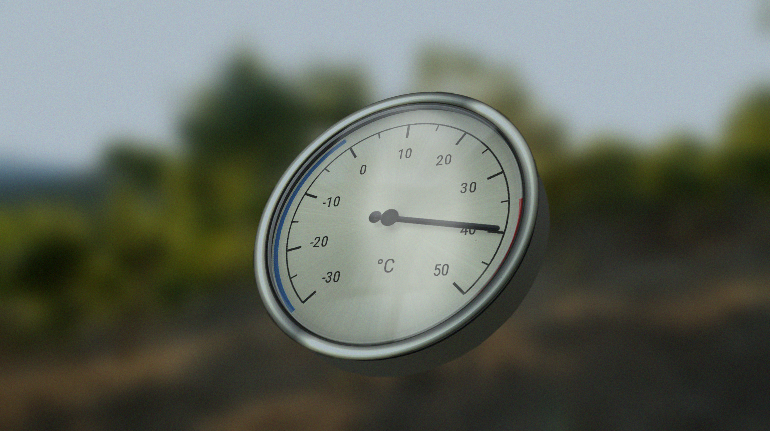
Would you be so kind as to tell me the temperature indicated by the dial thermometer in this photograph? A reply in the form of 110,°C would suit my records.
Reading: 40,°C
